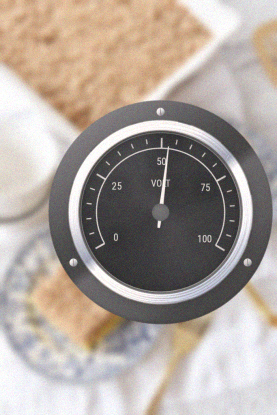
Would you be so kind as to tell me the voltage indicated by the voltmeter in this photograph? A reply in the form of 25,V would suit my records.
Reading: 52.5,V
